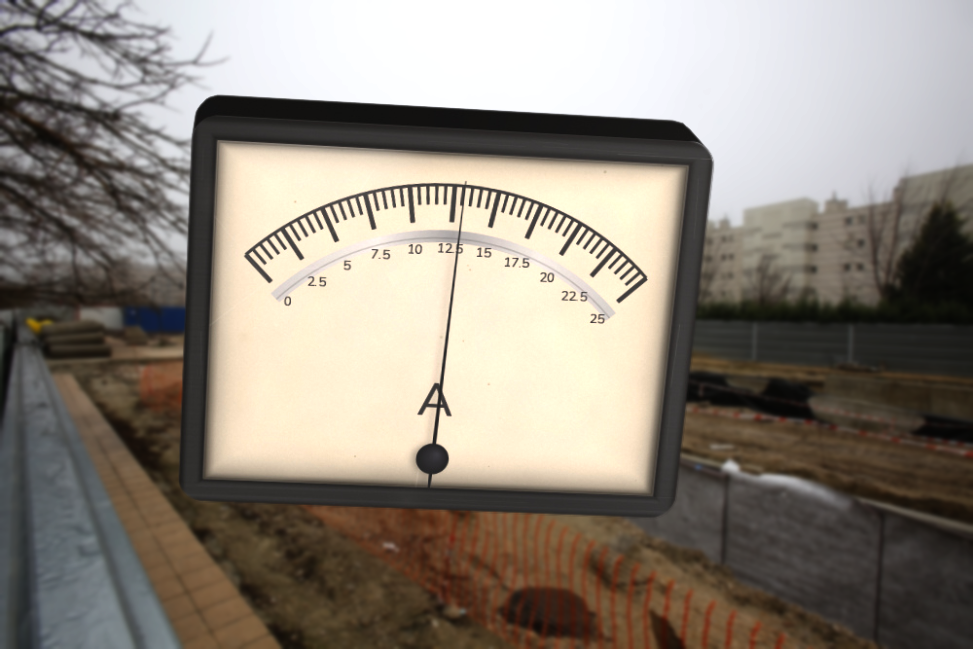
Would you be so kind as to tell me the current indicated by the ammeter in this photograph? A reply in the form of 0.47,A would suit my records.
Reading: 13,A
